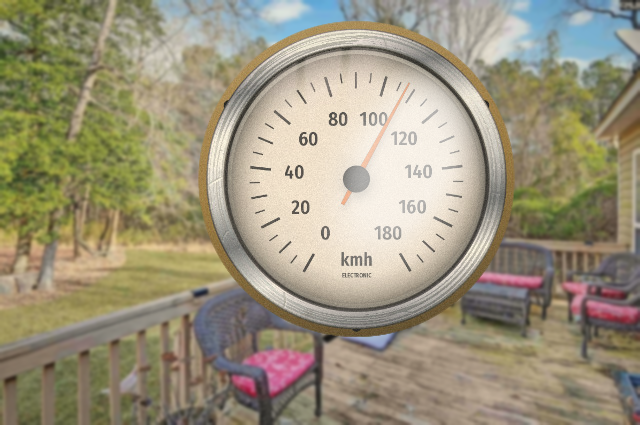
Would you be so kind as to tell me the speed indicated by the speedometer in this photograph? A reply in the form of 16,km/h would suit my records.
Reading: 107.5,km/h
